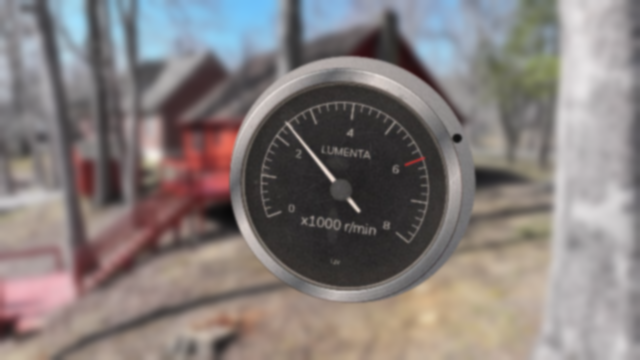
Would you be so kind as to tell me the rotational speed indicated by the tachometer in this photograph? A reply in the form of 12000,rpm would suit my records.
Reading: 2400,rpm
